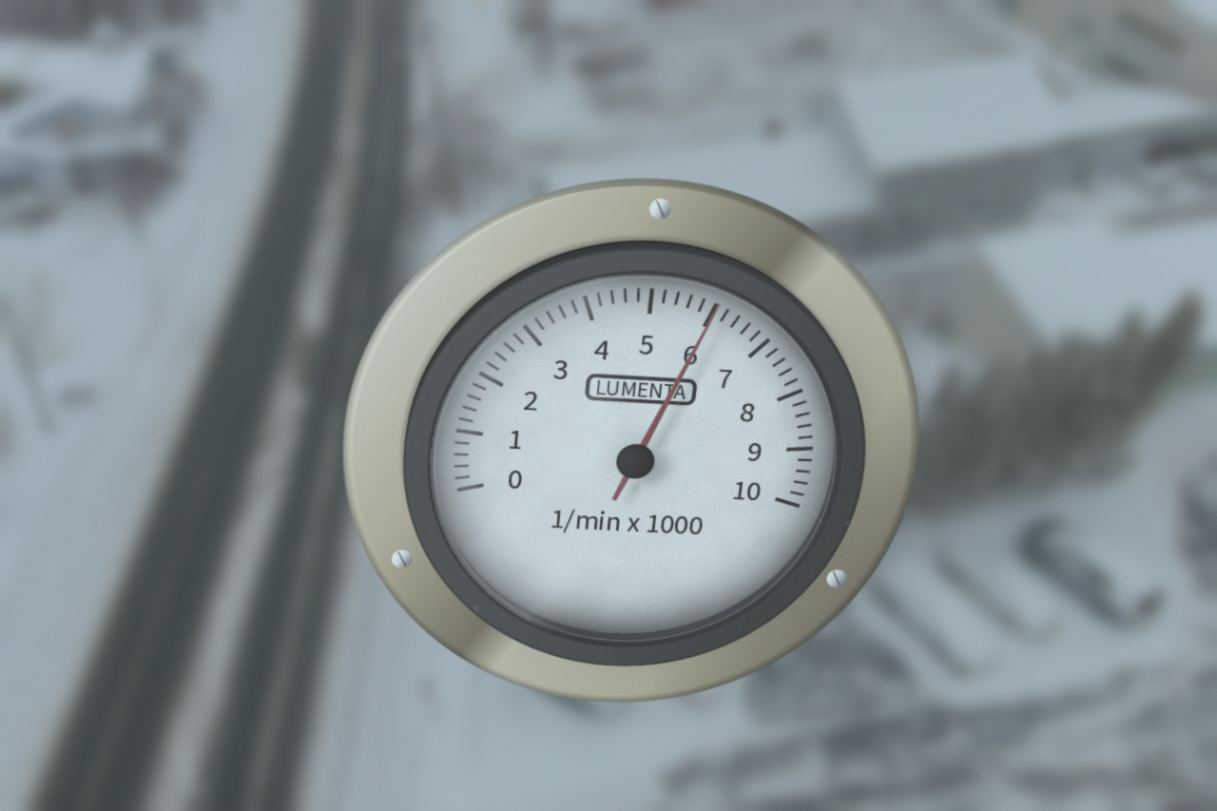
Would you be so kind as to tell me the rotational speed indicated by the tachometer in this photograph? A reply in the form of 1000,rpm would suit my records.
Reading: 6000,rpm
